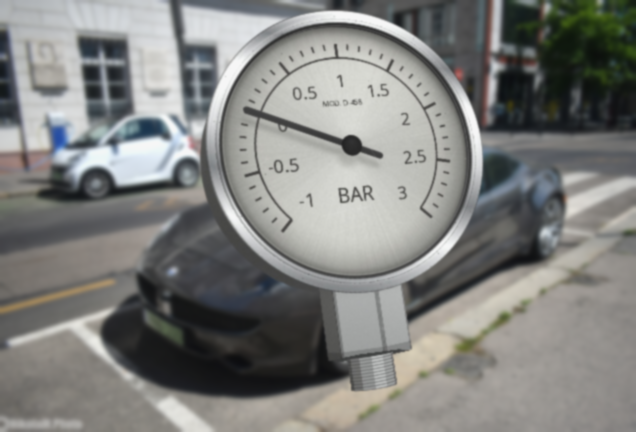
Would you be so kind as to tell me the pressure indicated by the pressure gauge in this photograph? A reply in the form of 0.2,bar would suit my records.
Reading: 0,bar
